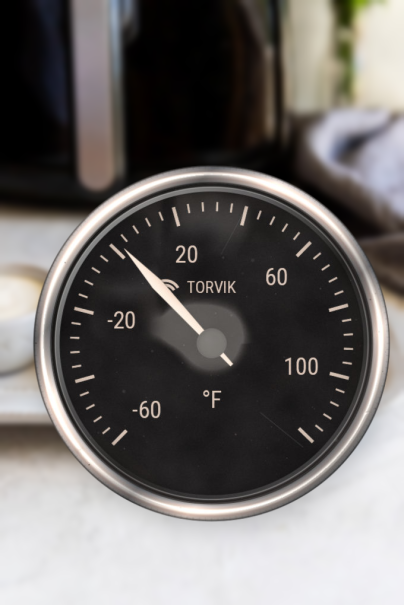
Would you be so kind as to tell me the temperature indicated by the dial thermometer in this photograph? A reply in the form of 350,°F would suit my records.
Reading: 2,°F
